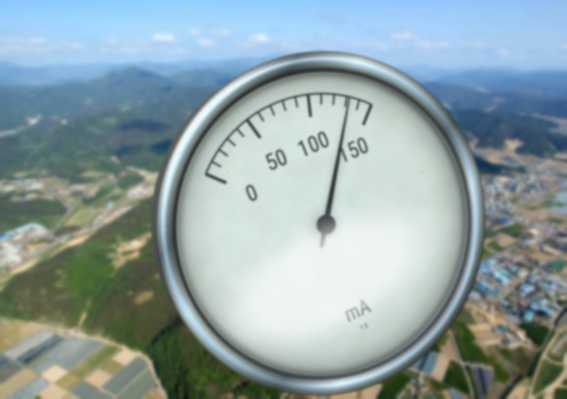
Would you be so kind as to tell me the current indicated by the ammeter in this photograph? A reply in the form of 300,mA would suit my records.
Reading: 130,mA
